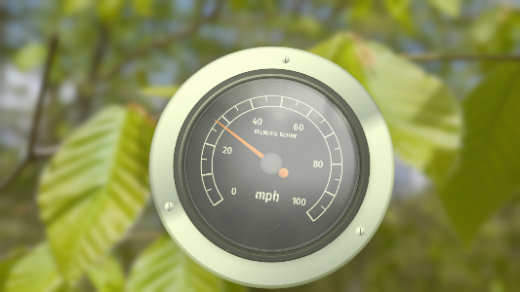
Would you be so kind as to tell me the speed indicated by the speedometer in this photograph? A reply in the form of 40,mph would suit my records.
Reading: 27.5,mph
